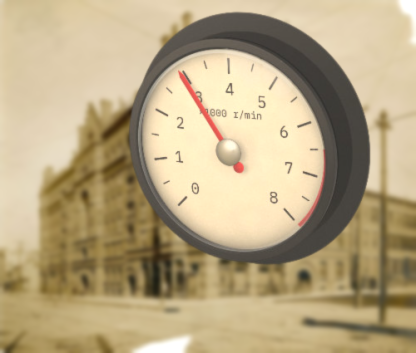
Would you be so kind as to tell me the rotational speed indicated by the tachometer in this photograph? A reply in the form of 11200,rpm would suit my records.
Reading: 3000,rpm
